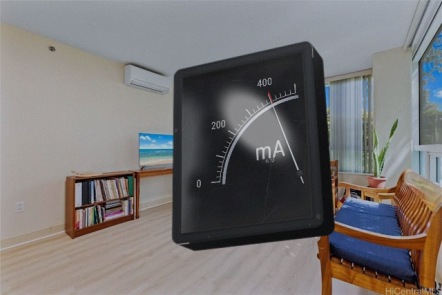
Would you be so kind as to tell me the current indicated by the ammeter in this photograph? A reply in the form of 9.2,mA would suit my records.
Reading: 400,mA
